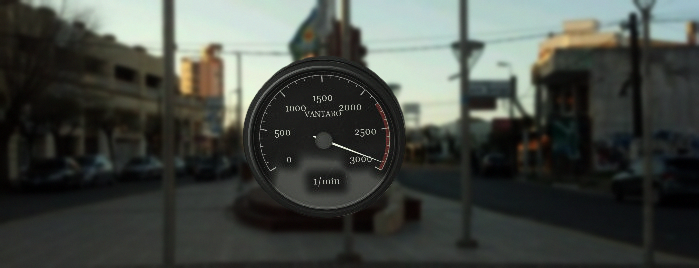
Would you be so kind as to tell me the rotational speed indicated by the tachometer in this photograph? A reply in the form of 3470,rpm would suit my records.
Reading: 2900,rpm
